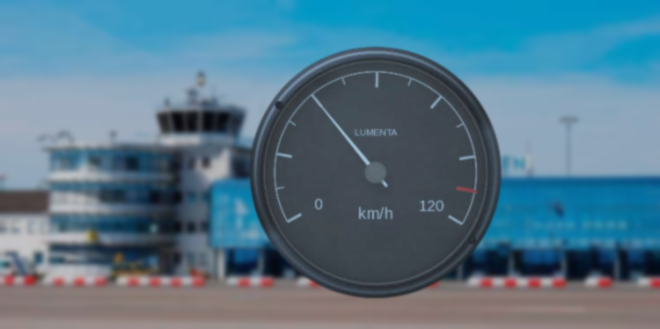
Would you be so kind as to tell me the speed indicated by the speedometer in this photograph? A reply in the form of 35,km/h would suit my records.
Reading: 40,km/h
